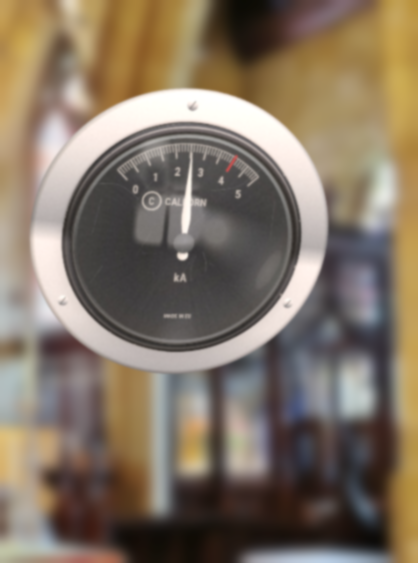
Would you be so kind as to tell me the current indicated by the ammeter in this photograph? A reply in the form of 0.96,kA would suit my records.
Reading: 2.5,kA
